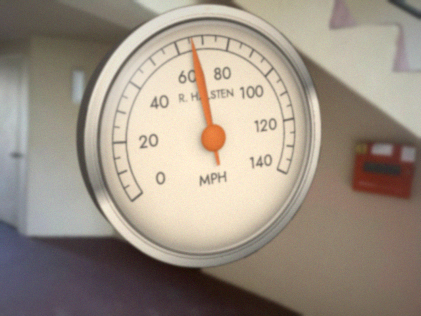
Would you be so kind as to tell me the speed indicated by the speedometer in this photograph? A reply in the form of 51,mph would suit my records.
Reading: 65,mph
